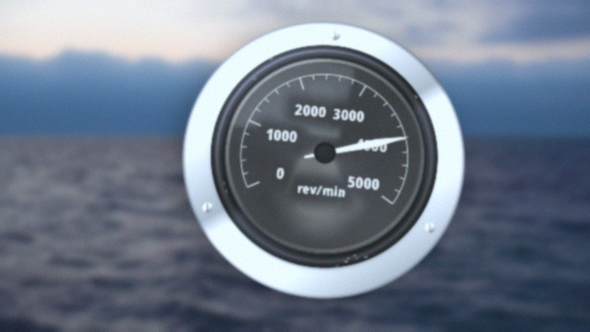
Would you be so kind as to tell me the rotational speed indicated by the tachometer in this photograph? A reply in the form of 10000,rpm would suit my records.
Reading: 4000,rpm
